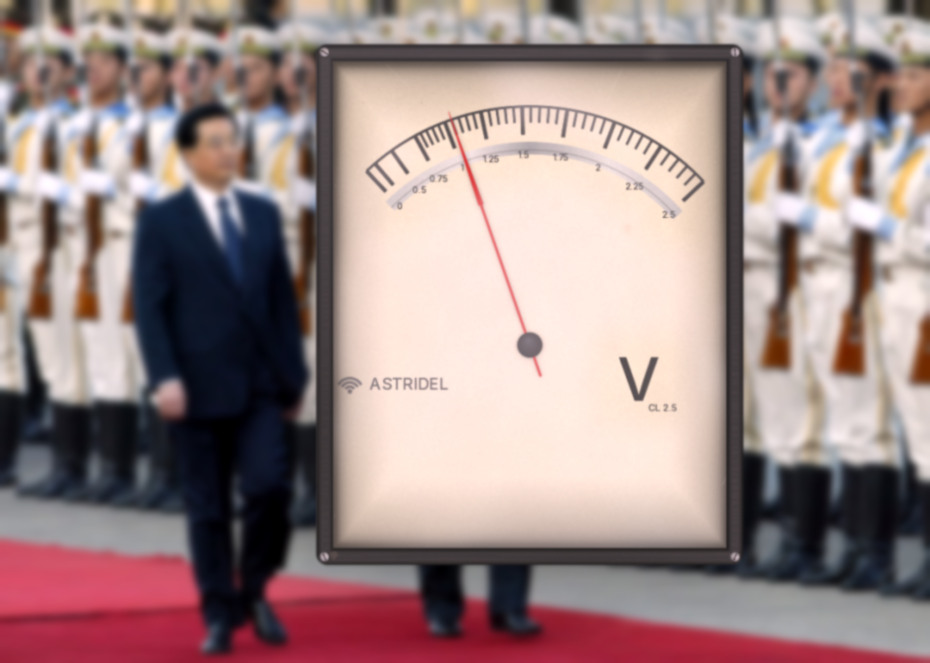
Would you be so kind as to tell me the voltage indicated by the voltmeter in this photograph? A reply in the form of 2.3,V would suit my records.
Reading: 1.05,V
